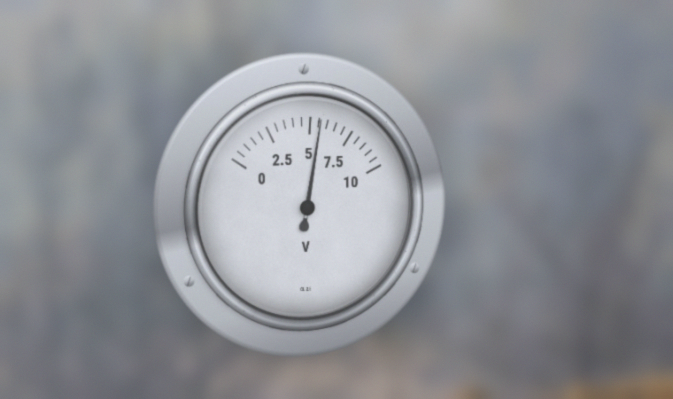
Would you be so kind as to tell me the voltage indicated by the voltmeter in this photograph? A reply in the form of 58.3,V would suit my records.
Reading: 5.5,V
